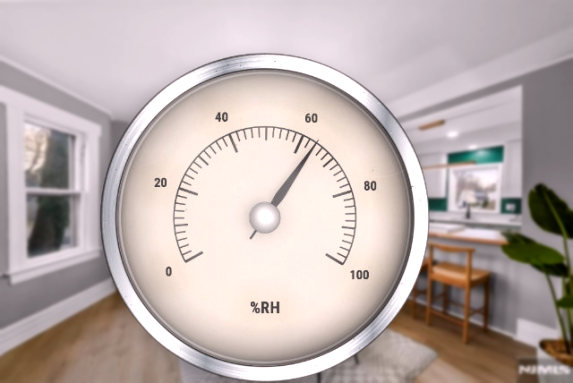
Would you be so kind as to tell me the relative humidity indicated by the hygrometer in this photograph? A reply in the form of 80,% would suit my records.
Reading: 64,%
